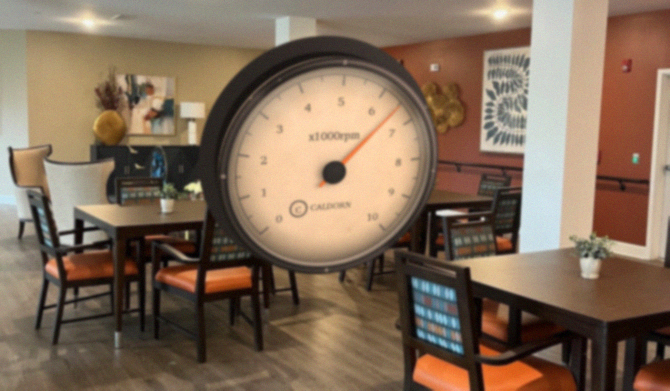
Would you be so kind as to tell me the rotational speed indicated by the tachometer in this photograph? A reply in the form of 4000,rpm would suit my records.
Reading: 6500,rpm
